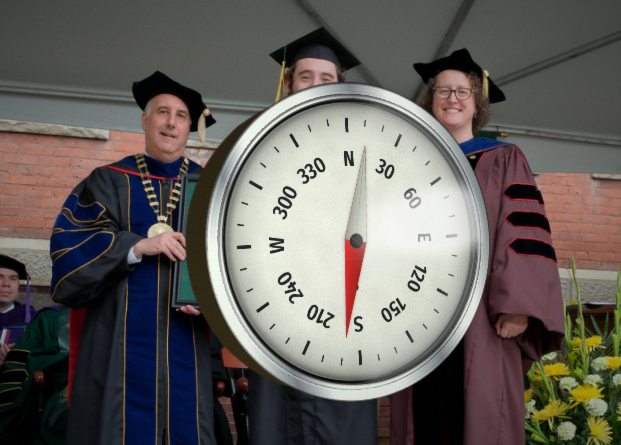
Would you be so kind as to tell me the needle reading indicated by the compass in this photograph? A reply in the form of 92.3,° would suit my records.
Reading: 190,°
